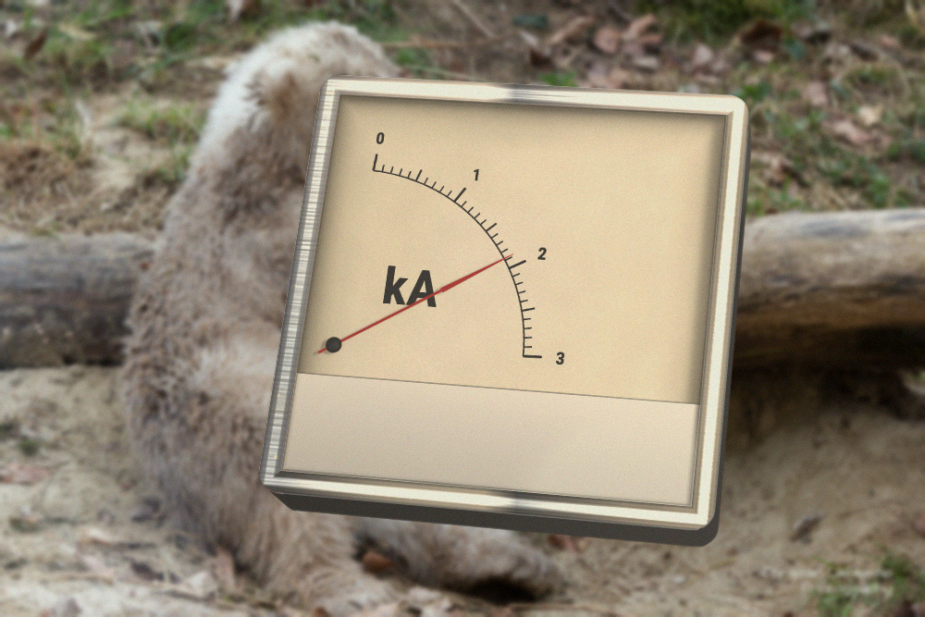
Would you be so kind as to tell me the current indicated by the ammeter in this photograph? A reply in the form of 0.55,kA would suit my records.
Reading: 1.9,kA
